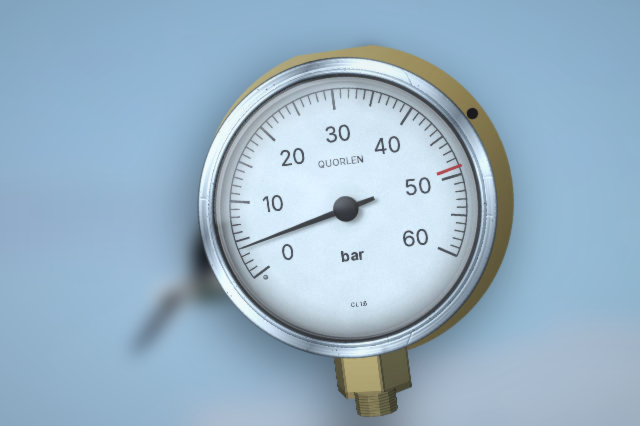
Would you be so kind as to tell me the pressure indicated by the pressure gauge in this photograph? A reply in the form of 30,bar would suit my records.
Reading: 4,bar
